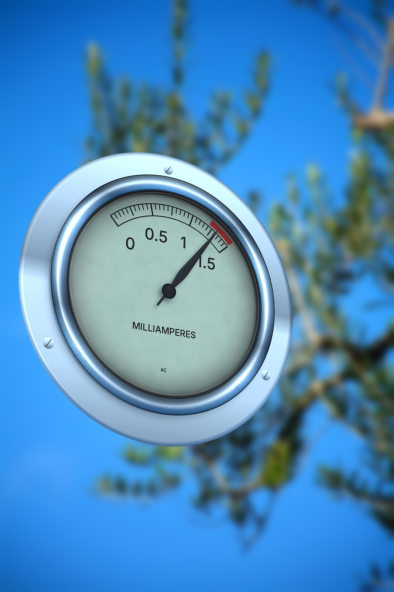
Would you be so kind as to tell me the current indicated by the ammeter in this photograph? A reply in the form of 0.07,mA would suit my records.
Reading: 1.3,mA
